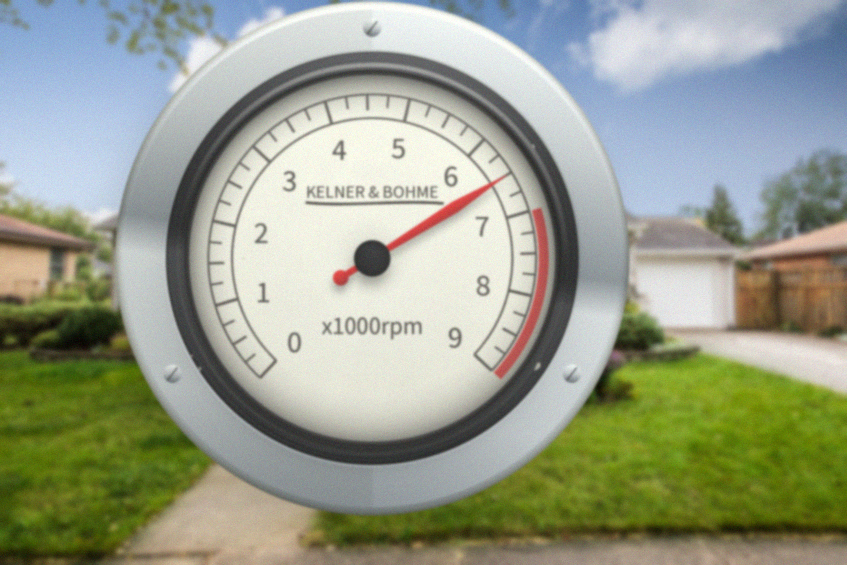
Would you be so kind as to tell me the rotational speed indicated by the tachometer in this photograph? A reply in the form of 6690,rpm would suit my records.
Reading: 6500,rpm
